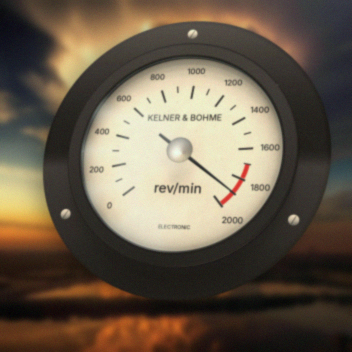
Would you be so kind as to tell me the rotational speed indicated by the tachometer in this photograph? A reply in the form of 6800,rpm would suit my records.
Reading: 1900,rpm
